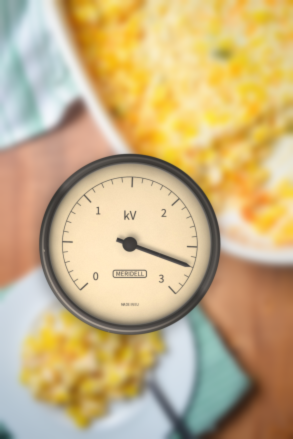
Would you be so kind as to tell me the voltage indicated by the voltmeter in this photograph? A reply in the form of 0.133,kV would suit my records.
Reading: 2.7,kV
